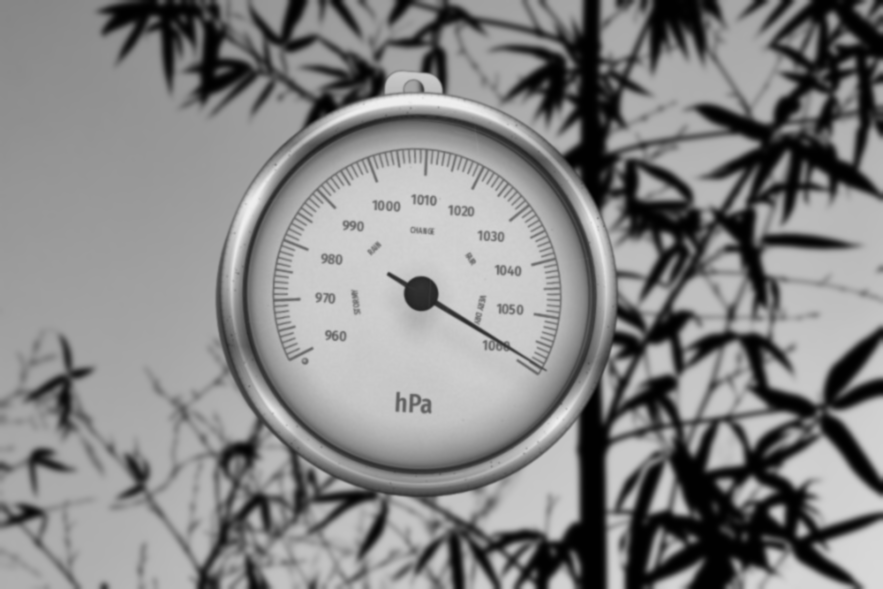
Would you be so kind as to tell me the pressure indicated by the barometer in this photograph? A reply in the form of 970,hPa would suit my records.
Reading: 1059,hPa
